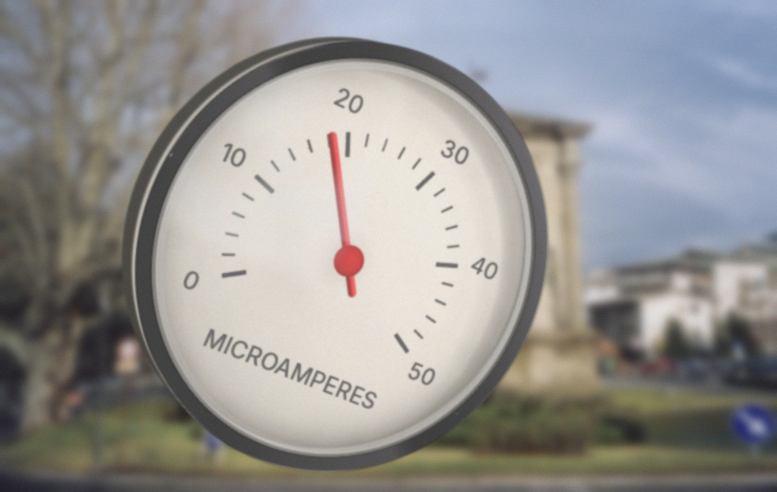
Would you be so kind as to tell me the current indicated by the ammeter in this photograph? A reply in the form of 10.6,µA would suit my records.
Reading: 18,µA
